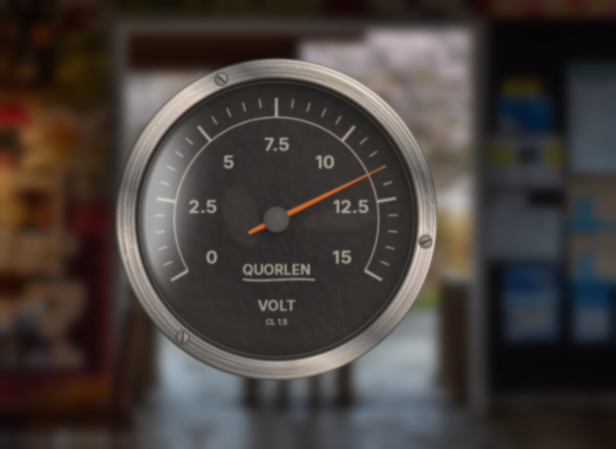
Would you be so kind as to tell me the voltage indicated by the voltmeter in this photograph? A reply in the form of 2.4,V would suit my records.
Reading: 11.5,V
